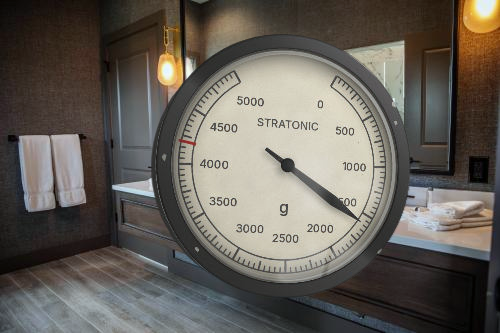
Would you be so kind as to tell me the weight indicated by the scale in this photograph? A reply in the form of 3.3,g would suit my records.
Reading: 1600,g
